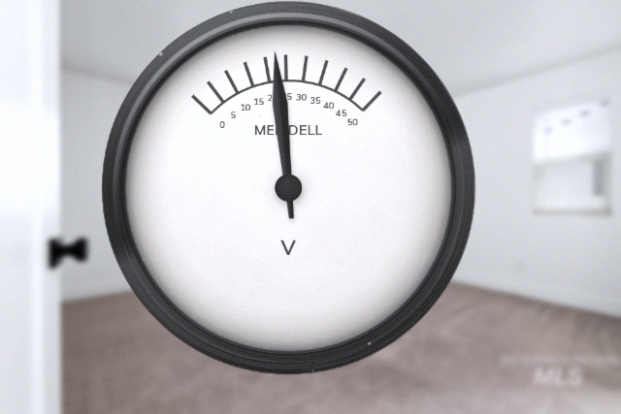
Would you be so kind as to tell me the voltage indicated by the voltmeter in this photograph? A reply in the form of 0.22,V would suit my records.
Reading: 22.5,V
